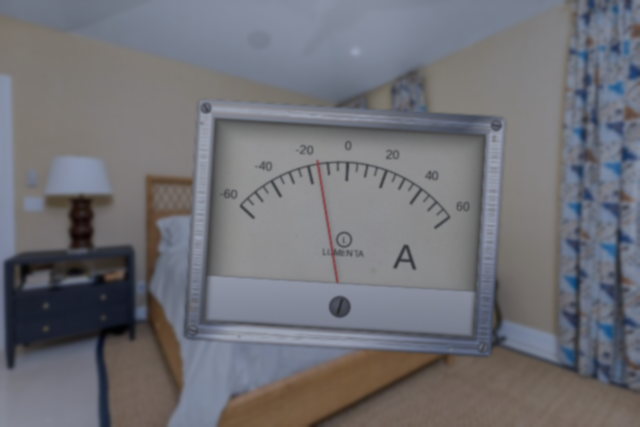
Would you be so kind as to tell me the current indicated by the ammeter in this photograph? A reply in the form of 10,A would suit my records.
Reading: -15,A
